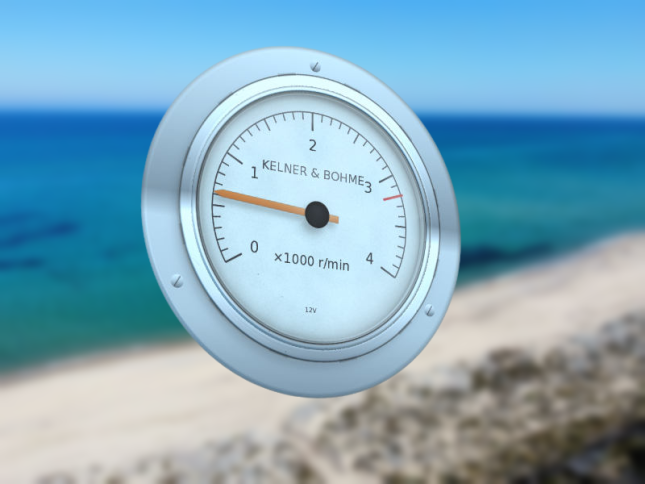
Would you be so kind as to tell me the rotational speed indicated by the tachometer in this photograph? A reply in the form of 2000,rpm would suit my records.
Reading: 600,rpm
